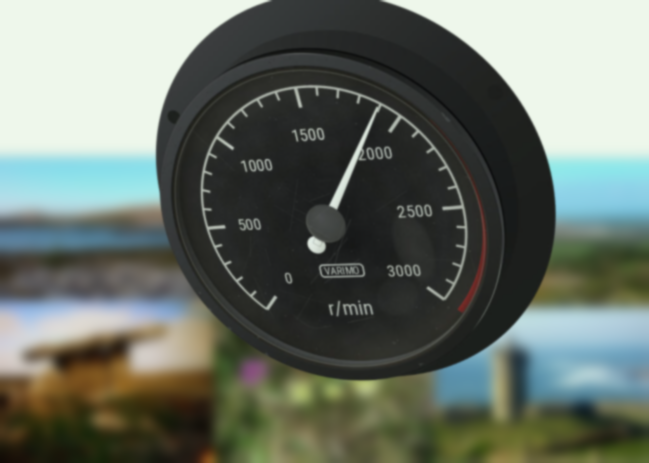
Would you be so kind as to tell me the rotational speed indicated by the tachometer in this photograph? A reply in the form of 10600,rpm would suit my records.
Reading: 1900,rpm
